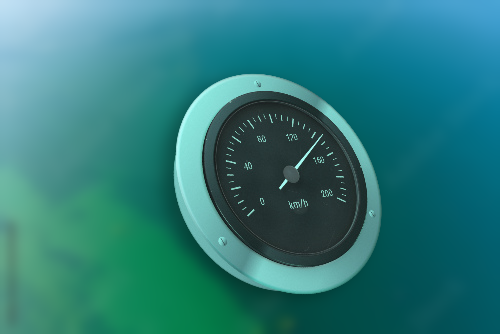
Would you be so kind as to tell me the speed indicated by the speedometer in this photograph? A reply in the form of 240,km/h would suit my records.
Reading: 145,km/h
